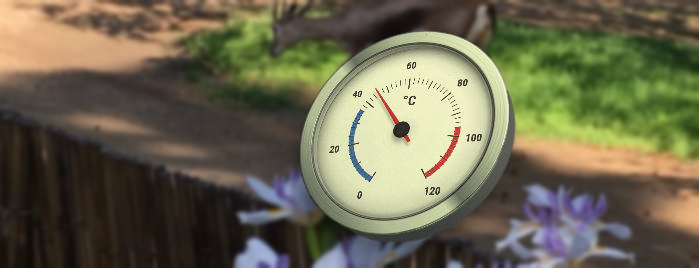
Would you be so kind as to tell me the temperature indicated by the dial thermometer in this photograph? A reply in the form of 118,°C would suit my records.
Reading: 46,°C
